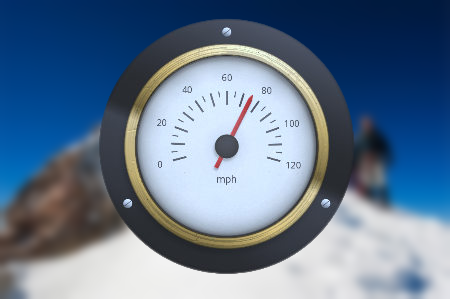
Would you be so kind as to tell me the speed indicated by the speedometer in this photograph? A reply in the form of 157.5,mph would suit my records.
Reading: 75,mph
